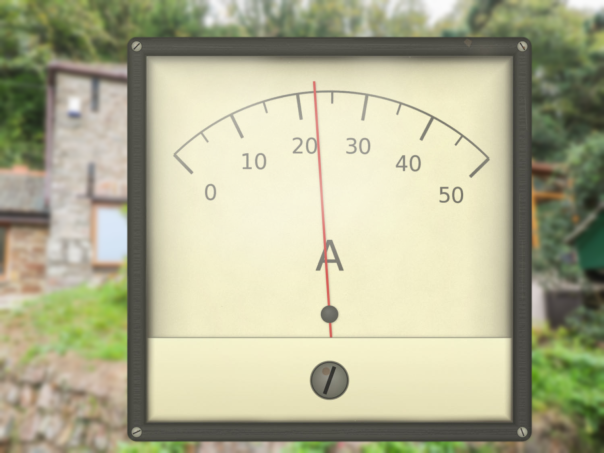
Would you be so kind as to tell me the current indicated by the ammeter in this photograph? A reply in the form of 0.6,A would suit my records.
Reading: 22.5,A
